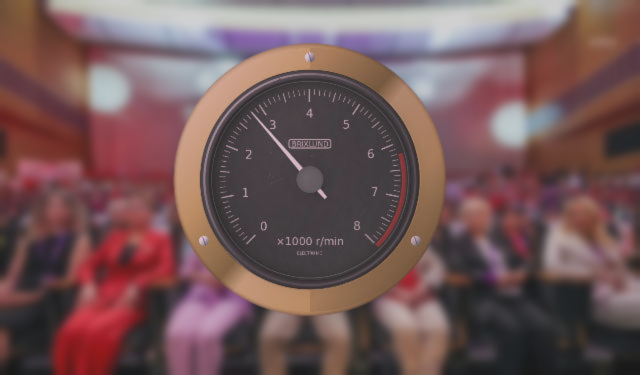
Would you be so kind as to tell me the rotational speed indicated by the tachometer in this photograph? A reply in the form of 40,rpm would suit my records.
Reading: 2800,rpm
